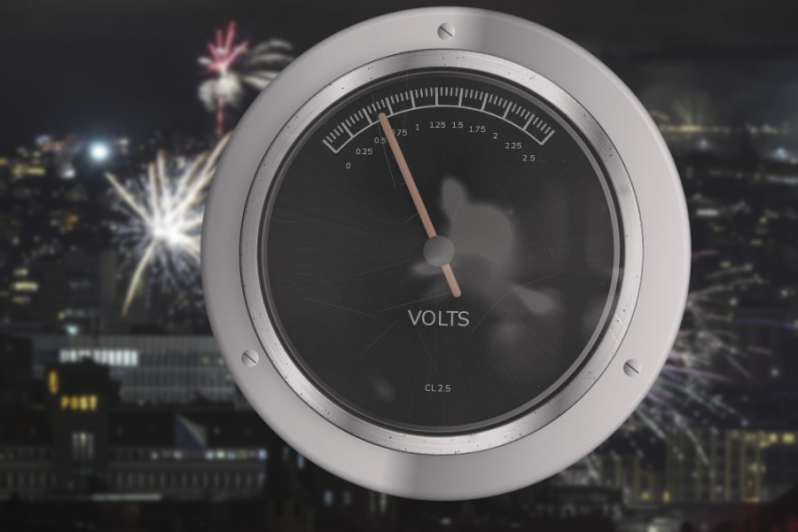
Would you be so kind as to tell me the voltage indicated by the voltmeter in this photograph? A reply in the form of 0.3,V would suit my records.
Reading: 0.65,V
